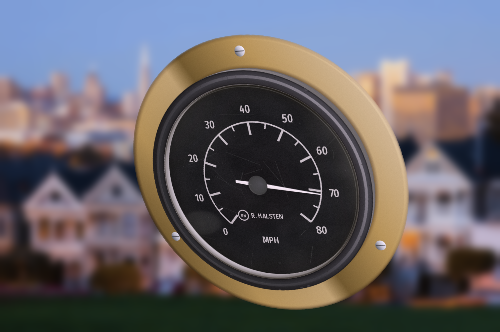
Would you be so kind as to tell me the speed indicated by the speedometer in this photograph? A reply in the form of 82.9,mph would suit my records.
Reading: 70,mph
